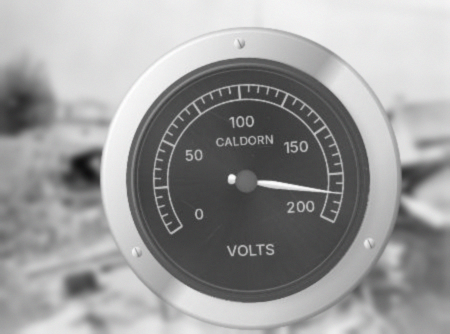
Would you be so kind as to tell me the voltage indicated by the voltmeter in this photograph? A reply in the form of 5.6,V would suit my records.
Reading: 185,V
